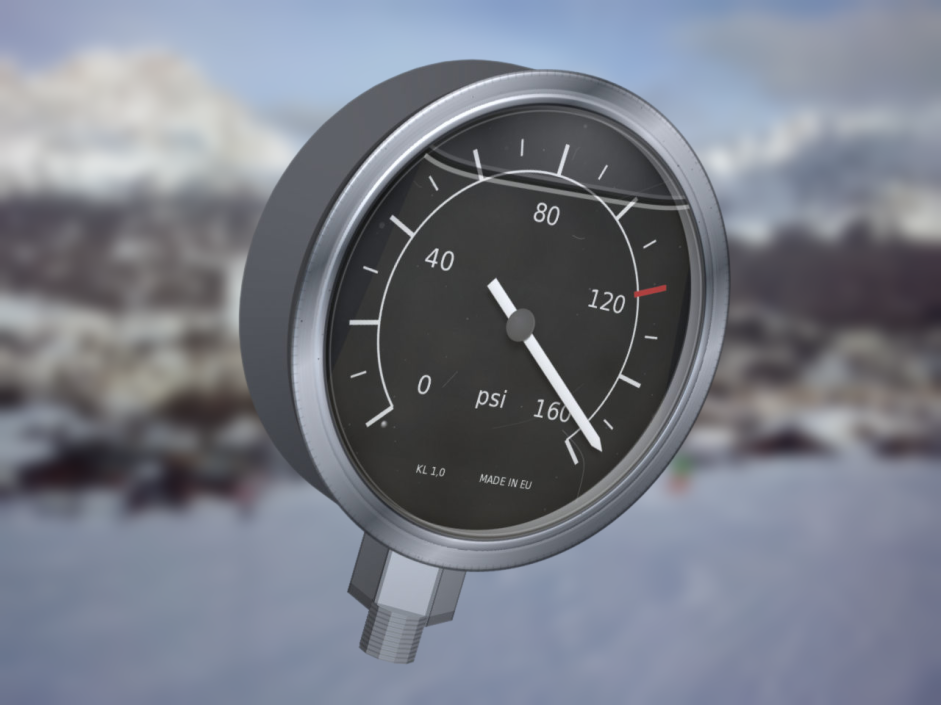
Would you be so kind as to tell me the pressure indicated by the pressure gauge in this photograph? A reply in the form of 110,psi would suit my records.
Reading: 155,psi
